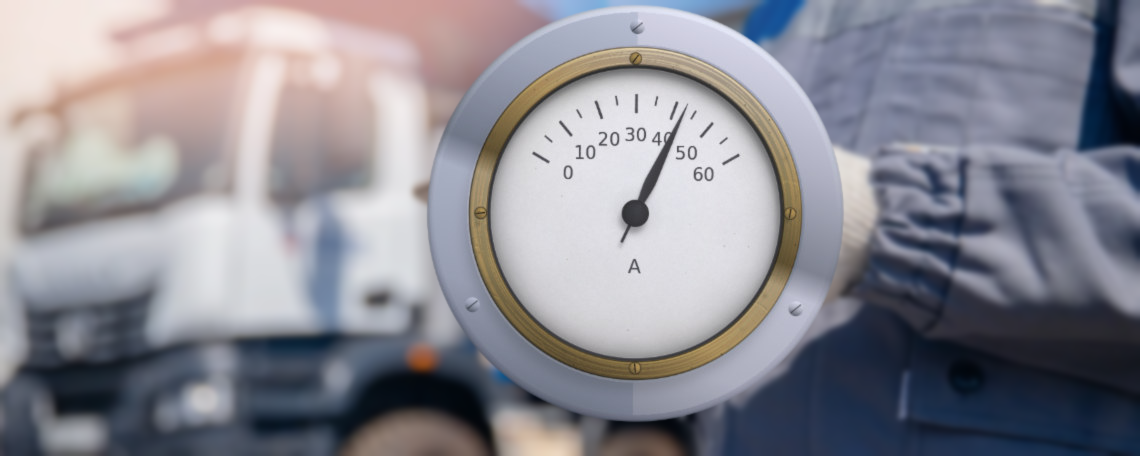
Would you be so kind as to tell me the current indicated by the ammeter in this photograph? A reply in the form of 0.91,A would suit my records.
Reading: 42.5,A
